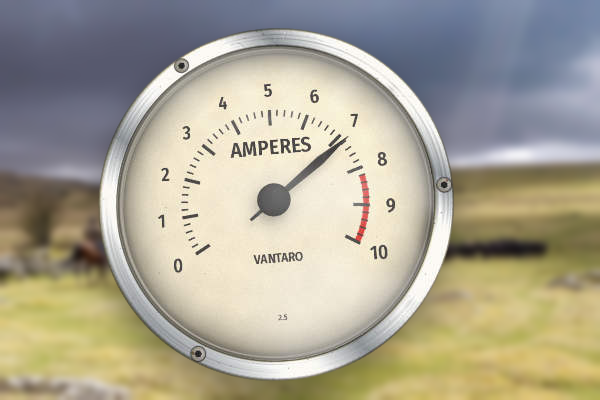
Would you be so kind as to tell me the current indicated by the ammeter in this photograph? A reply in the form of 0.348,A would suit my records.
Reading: 7.2,A
